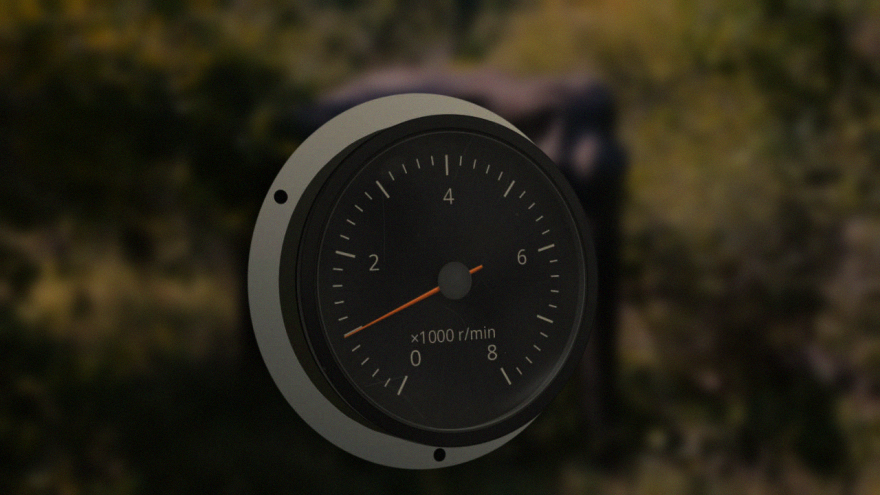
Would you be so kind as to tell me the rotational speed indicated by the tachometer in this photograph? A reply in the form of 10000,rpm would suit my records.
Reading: 1000,rpm
